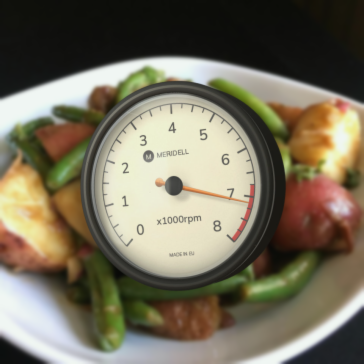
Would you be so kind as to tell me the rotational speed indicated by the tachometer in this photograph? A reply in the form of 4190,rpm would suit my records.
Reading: 7125,rpm
